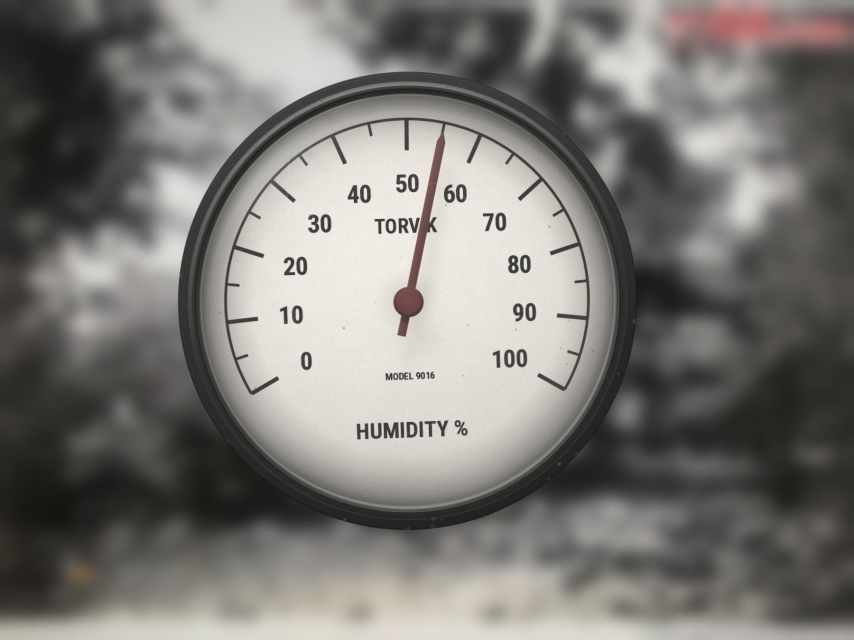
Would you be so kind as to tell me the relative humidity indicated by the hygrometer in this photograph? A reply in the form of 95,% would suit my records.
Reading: 55,%
